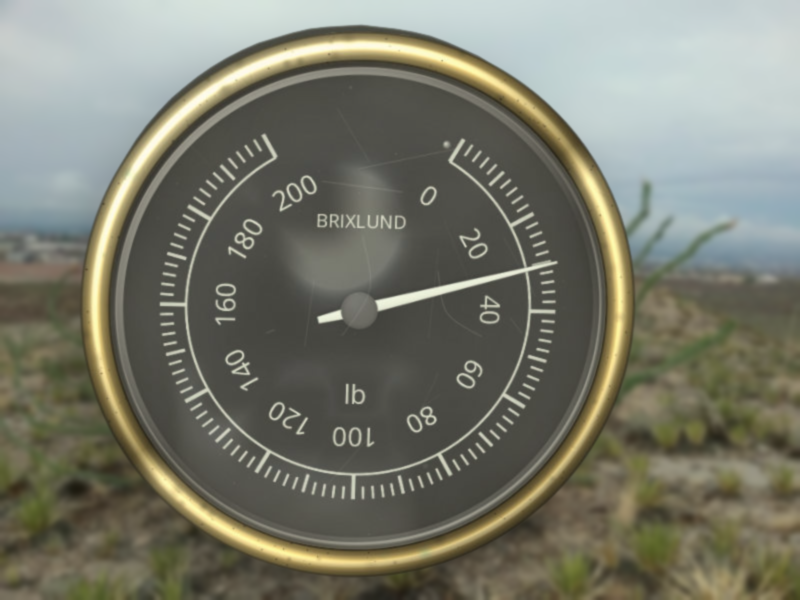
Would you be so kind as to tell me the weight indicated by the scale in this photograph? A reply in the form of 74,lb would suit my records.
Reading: 30,lb
